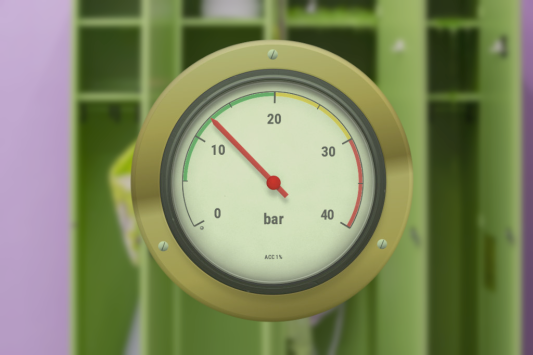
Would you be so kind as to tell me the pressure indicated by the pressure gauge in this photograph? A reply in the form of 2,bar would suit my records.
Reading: 12.5,bar
